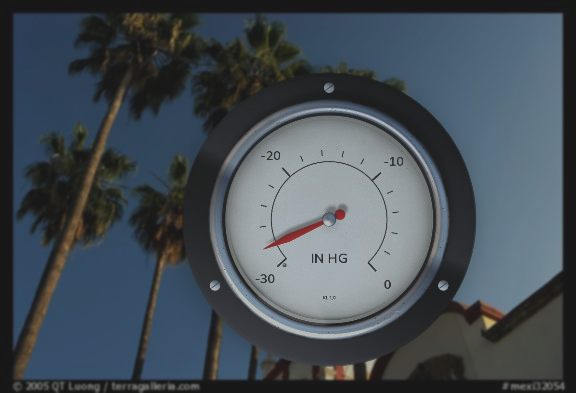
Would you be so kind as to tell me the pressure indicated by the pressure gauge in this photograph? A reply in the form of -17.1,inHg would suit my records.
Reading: -28,inHg
